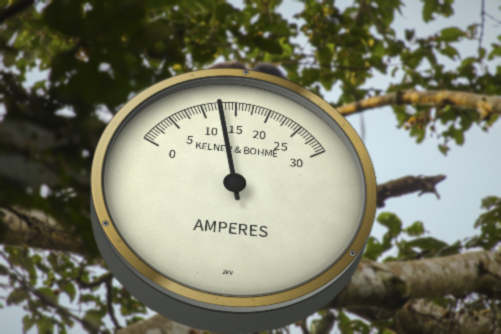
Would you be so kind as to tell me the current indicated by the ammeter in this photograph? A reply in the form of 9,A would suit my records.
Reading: 12.5,A
